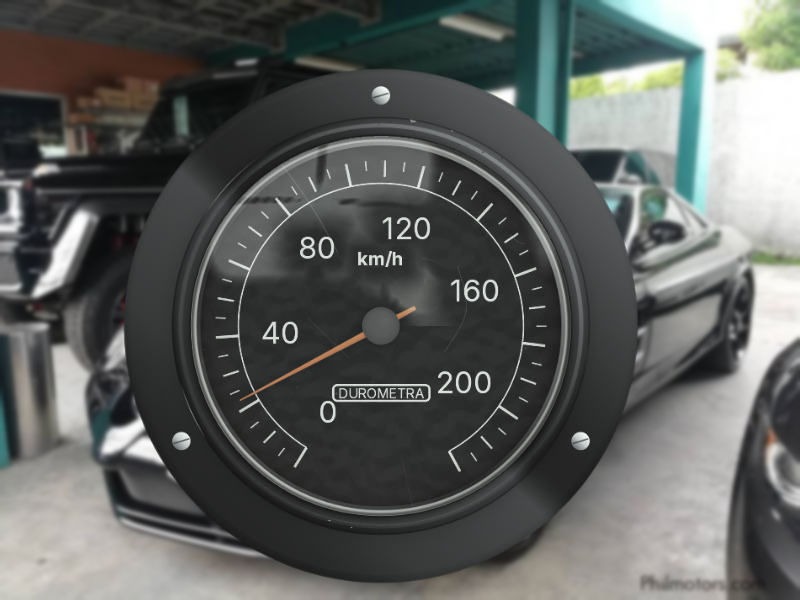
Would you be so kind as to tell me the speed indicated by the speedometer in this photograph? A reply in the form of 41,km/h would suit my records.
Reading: 22.5,km/h
